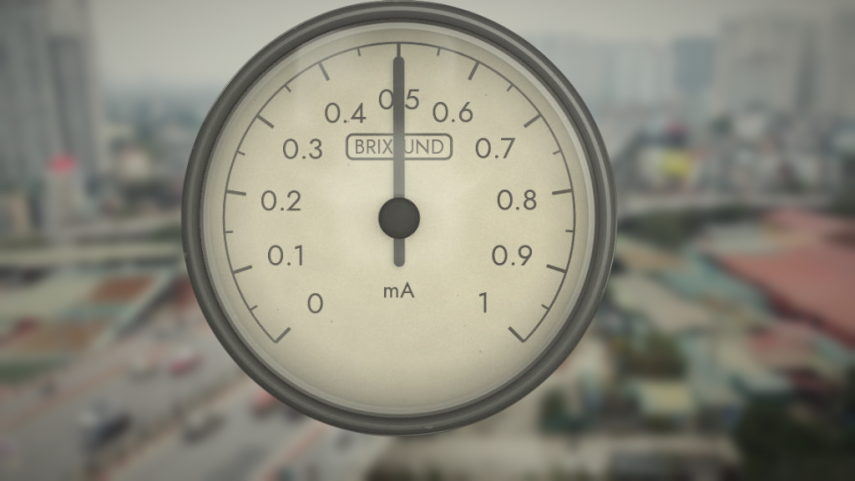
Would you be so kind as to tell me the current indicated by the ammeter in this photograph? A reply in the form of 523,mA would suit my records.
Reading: 0.5,mA
